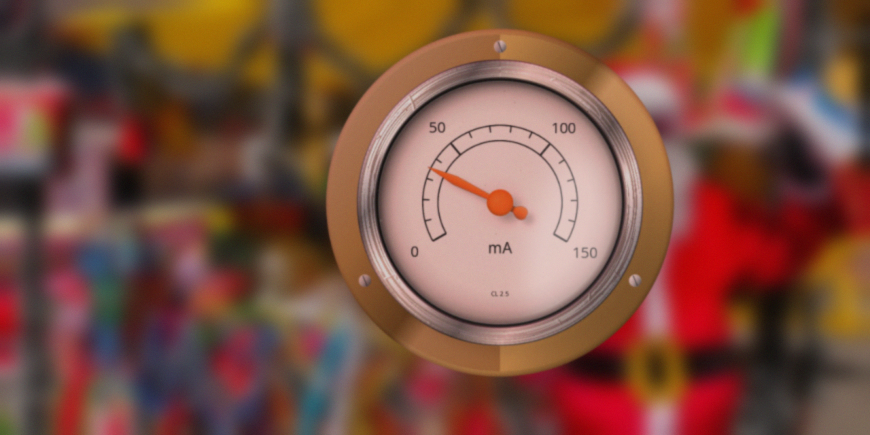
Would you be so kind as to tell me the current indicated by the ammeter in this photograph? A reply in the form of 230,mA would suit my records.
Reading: 35,mA
